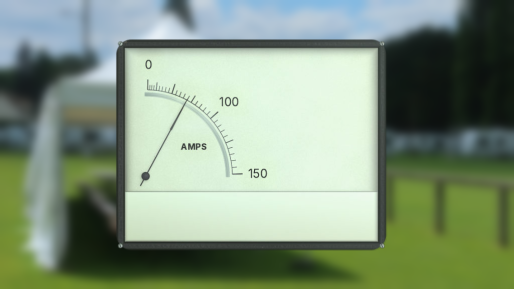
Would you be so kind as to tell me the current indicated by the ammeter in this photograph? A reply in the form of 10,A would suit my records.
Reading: 70,A
